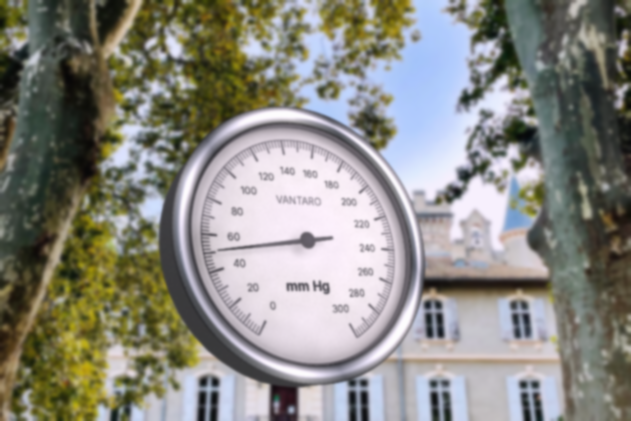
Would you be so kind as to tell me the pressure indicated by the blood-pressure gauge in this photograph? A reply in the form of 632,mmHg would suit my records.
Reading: 50,mmHg
